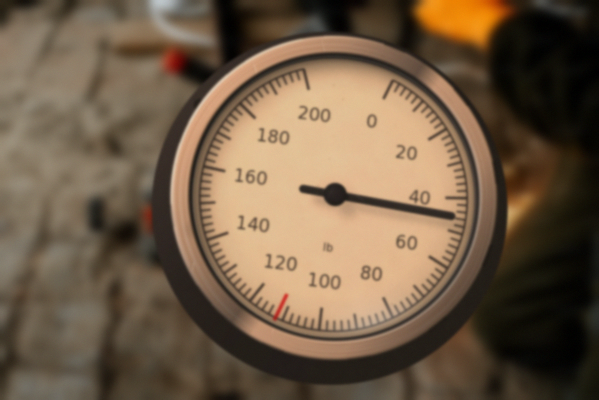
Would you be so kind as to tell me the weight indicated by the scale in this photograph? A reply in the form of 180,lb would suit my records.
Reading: 46,lb
